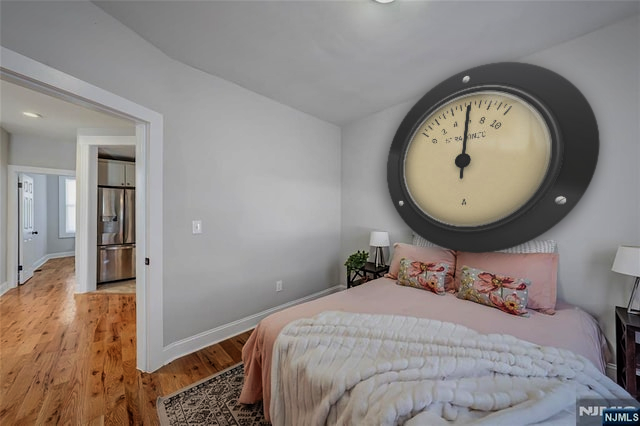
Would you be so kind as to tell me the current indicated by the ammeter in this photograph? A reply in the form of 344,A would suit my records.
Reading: 6,A
